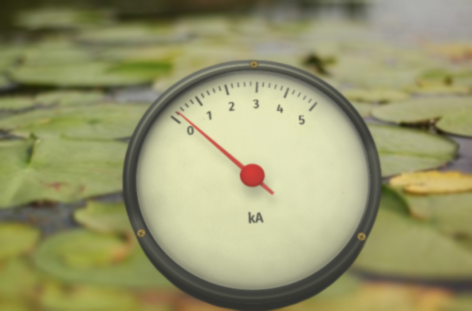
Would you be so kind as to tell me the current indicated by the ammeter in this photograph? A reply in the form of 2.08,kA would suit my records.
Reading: 0.2,kA
